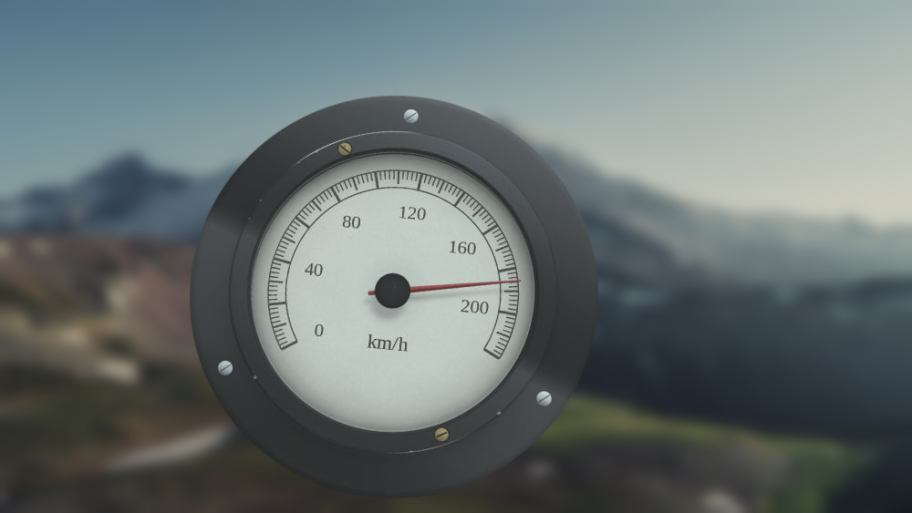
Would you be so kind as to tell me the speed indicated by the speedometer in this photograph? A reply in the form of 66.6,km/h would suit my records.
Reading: 186,km/h
